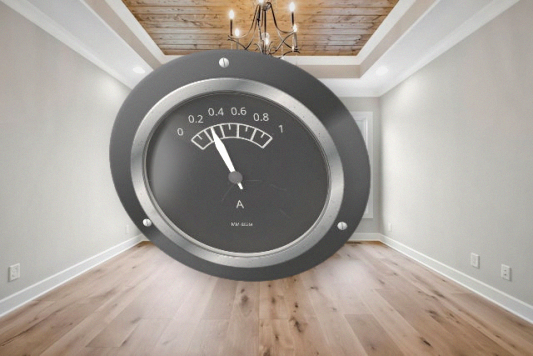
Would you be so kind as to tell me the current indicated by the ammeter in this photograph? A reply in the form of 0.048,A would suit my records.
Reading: 0.3,A
